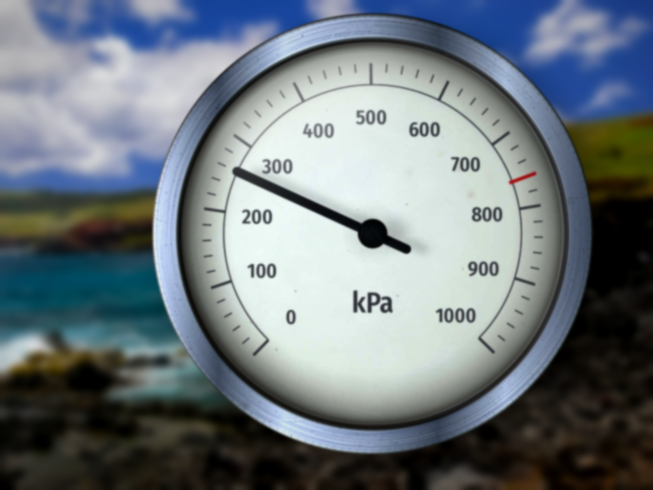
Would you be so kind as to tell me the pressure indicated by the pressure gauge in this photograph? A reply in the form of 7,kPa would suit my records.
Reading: 260,kPa
